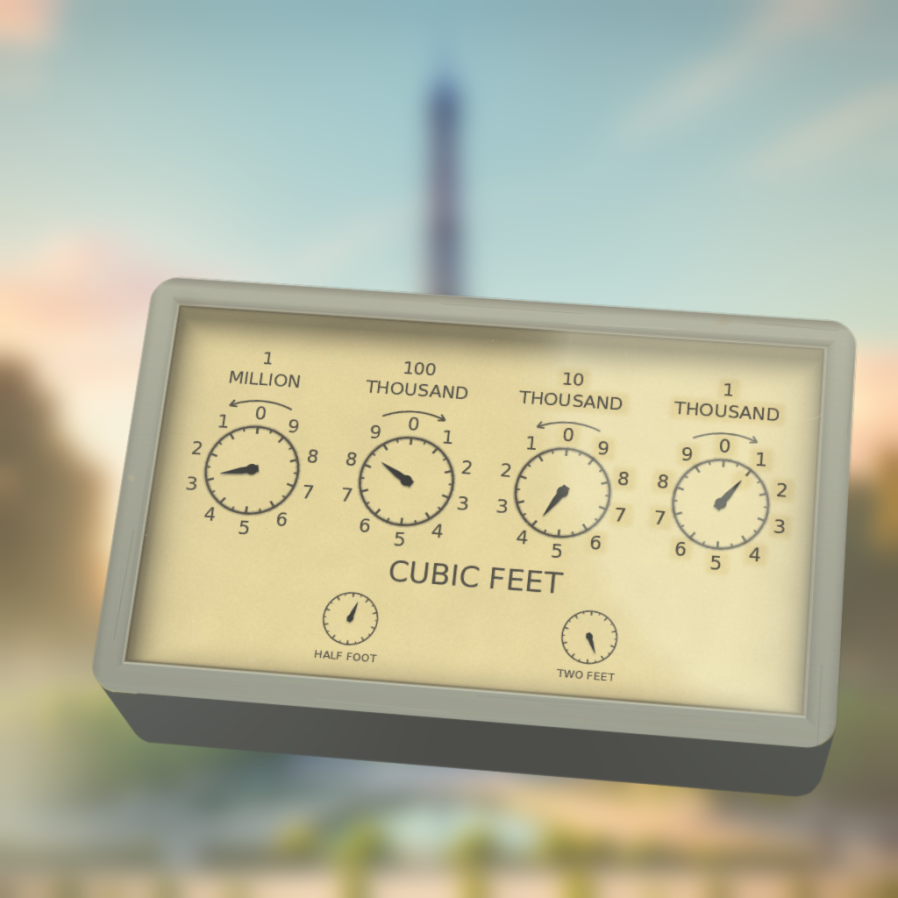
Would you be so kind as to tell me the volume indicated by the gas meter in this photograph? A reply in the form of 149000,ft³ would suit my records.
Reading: 284100,ft³
